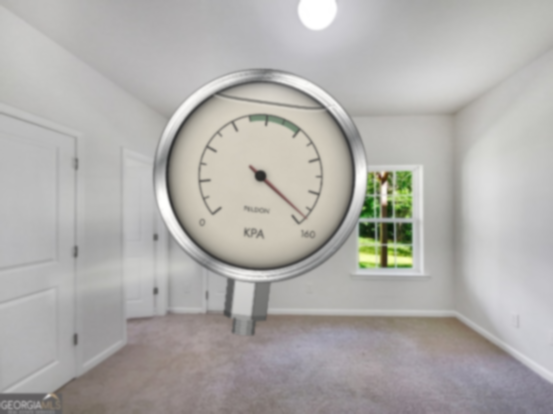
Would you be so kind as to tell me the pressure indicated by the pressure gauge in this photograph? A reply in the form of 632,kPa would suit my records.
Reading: 155,kPa
